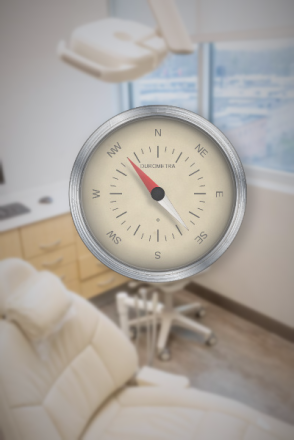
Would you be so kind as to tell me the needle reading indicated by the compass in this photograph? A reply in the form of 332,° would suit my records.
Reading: 320,°
